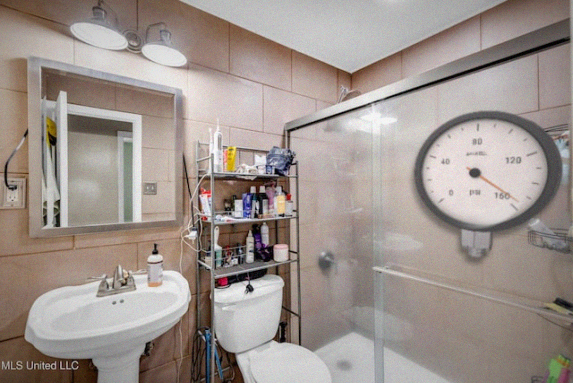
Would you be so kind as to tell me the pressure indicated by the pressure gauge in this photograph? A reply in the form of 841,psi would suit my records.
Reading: 155,psi
